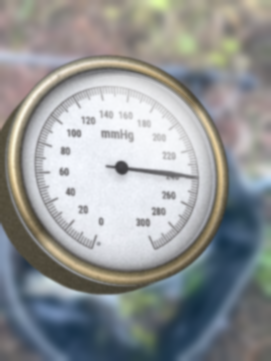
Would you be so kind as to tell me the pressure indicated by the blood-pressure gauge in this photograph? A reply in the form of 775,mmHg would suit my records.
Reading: 240,mmHg
